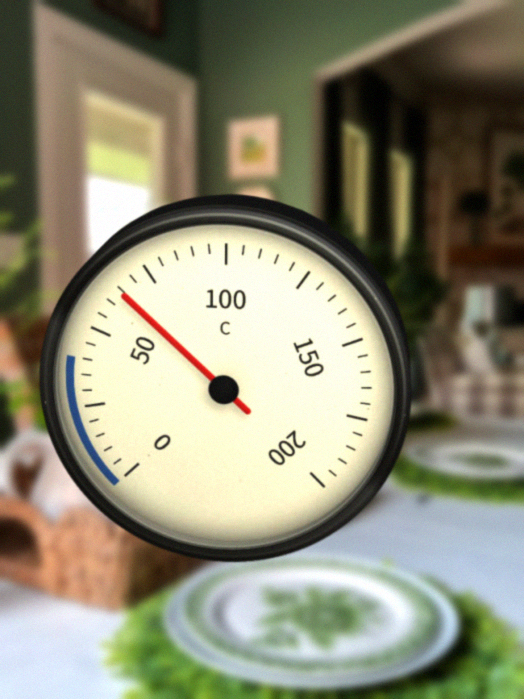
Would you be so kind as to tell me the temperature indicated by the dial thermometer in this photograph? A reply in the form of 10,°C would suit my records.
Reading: 65,°C
